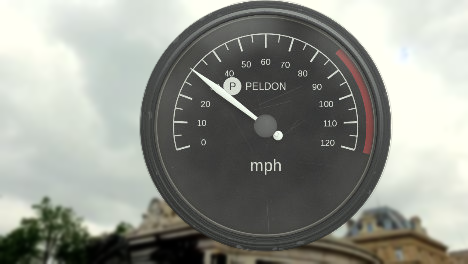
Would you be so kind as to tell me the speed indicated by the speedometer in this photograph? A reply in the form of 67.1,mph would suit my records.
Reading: 30,mph
